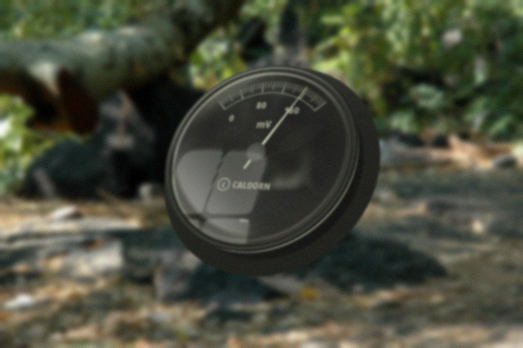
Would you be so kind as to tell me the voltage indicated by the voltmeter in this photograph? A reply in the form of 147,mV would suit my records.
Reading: 160,mV
